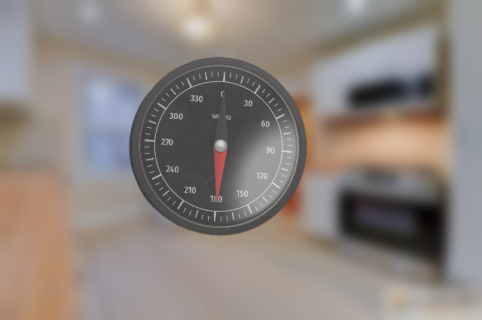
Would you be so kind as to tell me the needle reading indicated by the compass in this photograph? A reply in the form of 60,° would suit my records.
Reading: 180,°
